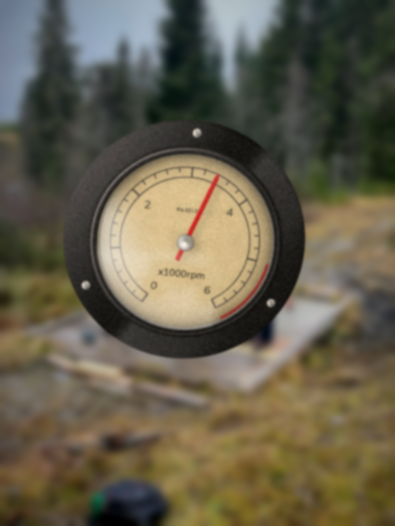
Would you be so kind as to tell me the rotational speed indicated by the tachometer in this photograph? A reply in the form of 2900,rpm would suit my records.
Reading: 3400,rpm
